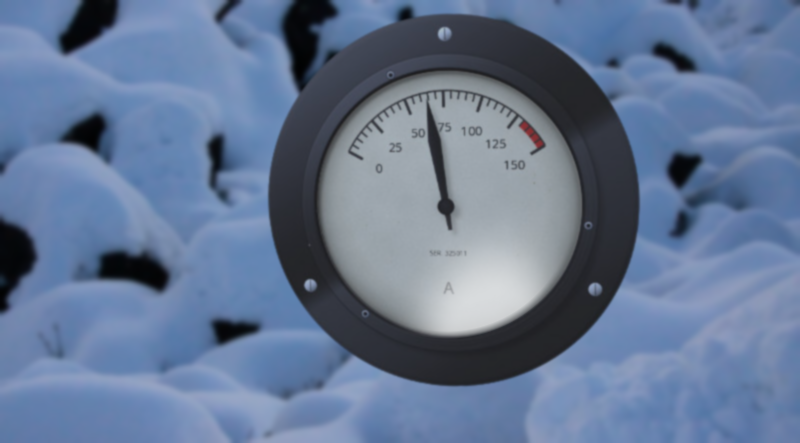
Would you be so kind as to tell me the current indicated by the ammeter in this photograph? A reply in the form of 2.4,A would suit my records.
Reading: 65,A
